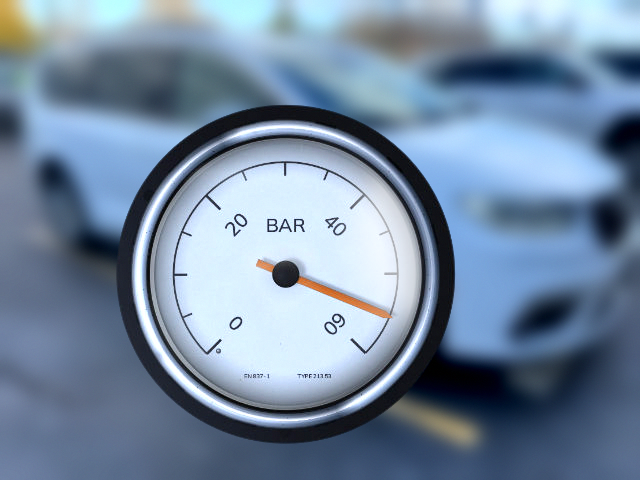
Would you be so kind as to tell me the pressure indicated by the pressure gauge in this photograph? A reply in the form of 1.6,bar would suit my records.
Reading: 55,bar
